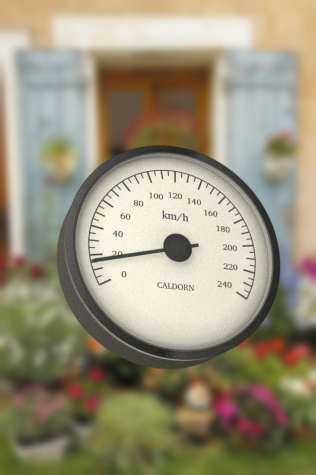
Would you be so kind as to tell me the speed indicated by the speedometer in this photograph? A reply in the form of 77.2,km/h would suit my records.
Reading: 15,km/h
